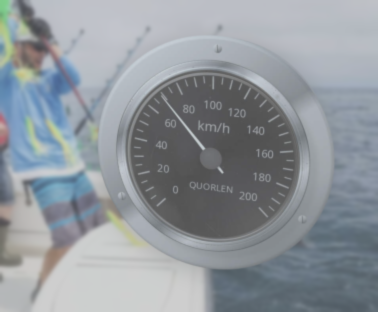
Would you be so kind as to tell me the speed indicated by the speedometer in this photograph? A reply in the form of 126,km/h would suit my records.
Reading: 70,km/h
